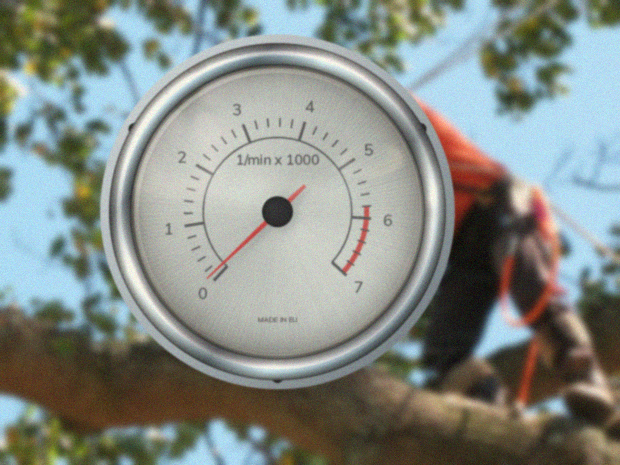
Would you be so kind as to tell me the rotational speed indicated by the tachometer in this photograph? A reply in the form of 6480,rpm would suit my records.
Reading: 100,rpm
